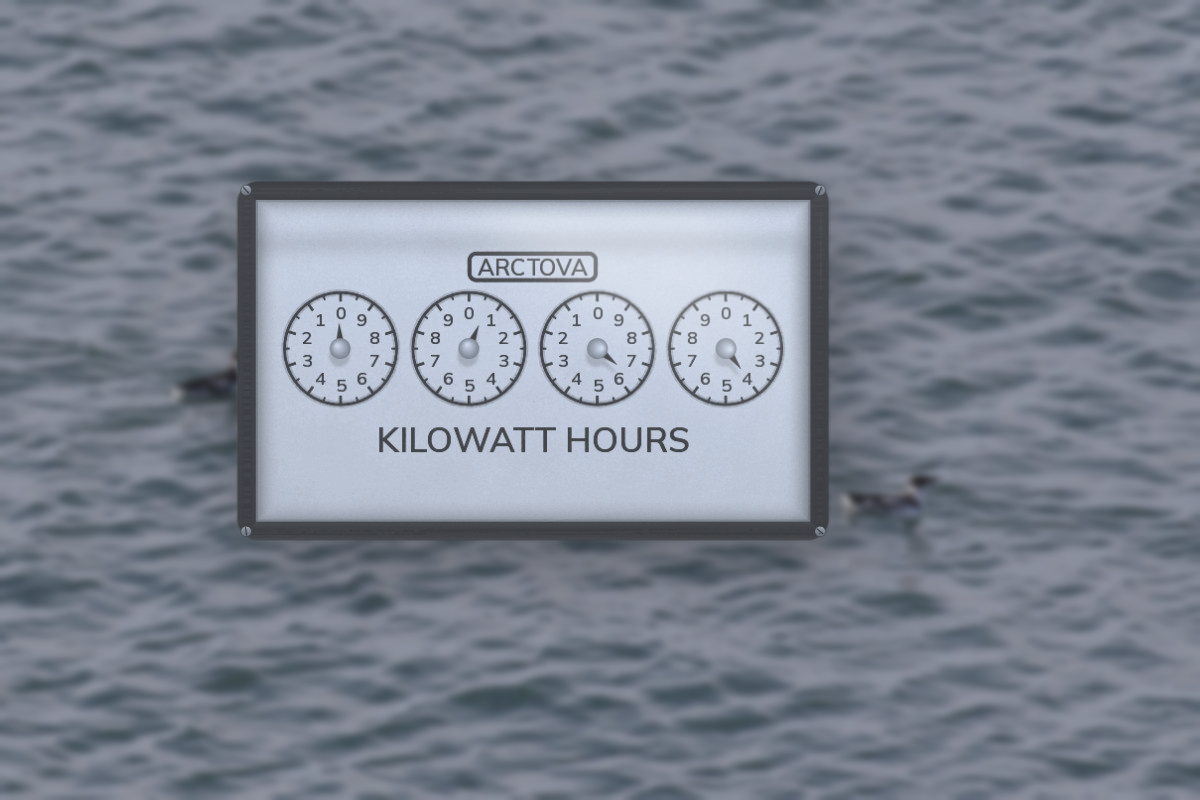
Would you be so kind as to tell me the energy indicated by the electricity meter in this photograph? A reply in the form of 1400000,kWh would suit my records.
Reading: 64,kWh
